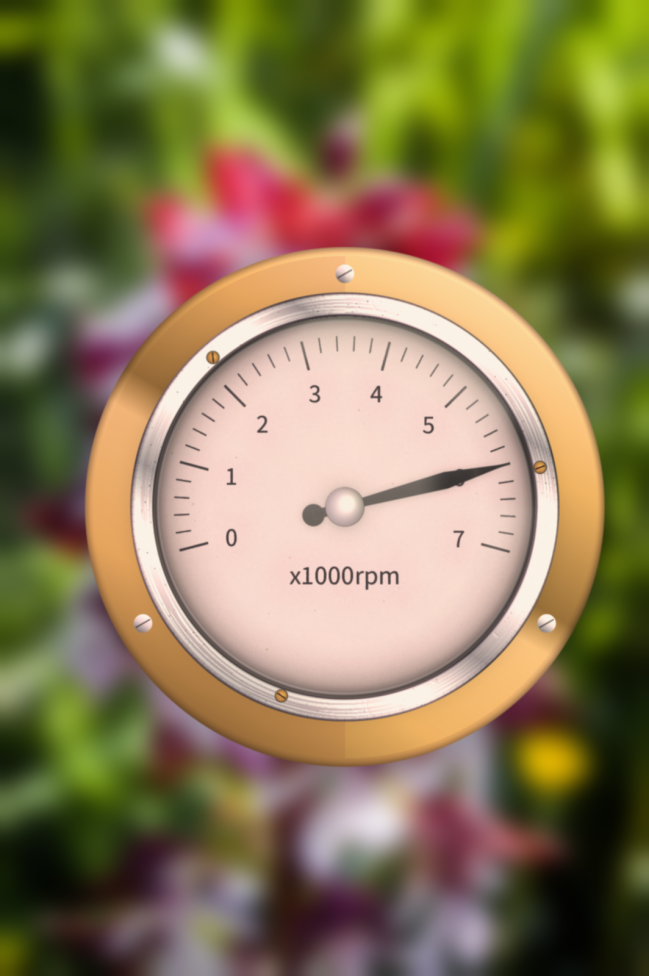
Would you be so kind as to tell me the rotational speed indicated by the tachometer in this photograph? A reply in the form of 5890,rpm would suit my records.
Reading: 6000,rpm
